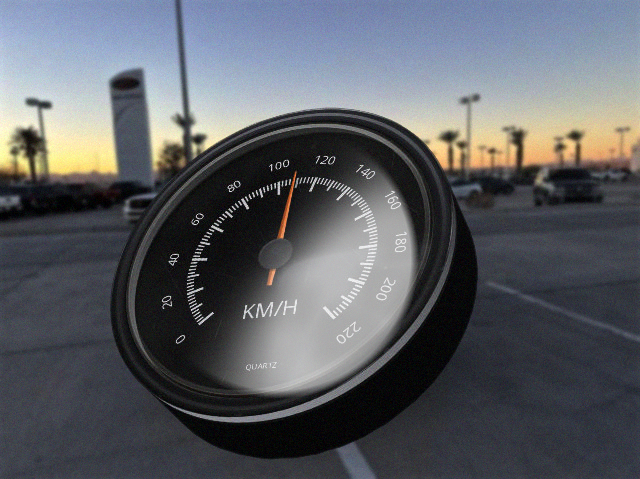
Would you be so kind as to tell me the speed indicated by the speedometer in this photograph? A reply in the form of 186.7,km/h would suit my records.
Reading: 110,km/h
